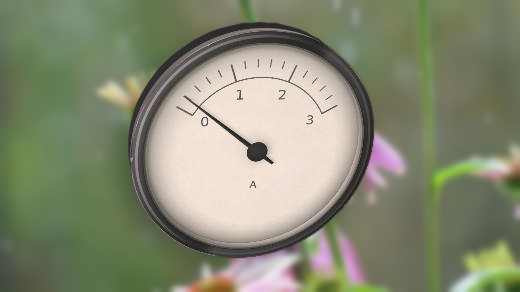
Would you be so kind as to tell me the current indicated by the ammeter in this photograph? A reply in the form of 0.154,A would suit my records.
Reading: 0.2,A
